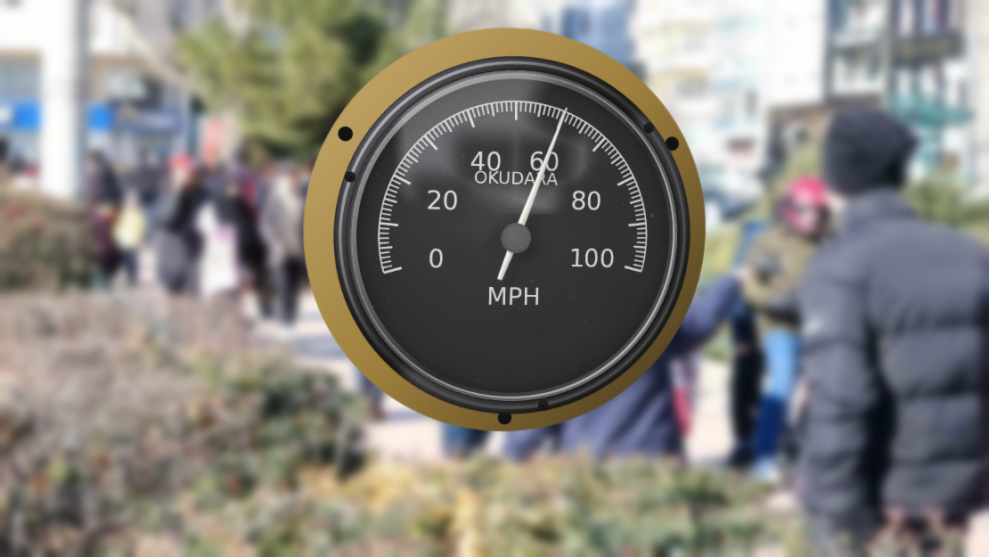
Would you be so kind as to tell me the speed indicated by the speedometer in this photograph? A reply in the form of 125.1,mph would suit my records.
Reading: 60,mph
